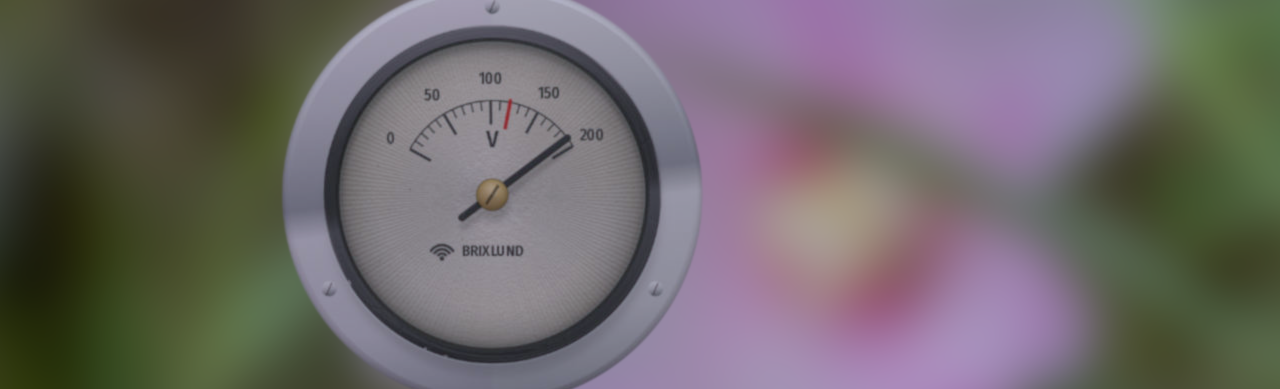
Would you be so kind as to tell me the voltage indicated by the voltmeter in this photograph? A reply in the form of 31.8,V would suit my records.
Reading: 190,V
